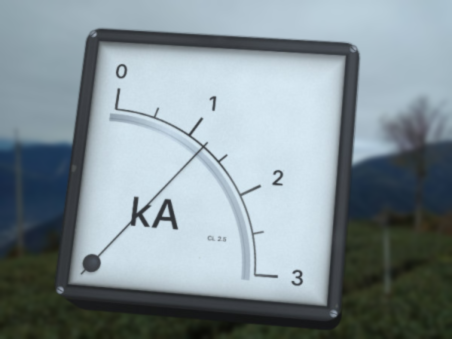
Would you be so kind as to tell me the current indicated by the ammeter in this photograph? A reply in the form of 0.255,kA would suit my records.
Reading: 1.25,kA
